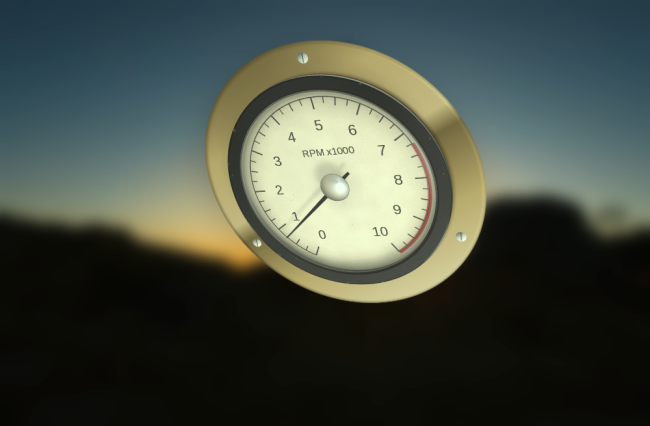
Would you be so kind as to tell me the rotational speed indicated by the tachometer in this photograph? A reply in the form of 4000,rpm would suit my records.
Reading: 750,rpm
